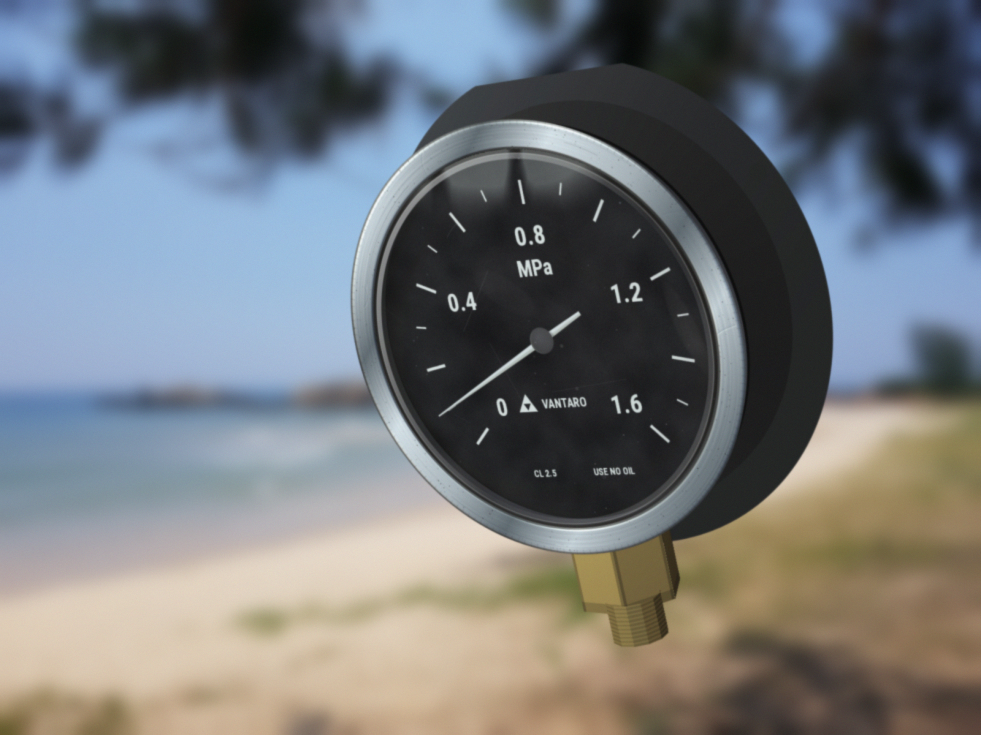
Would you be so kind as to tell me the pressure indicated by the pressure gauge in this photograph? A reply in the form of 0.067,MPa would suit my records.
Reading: 0.1,MPa
